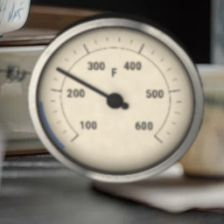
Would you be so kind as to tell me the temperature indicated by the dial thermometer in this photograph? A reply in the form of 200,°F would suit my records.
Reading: 240,°F
